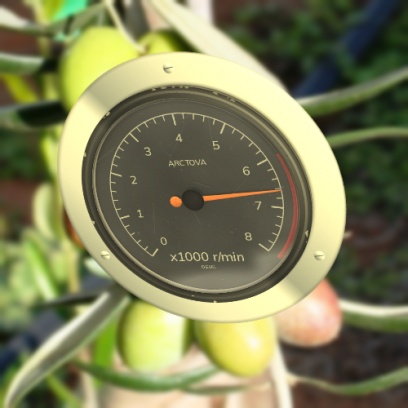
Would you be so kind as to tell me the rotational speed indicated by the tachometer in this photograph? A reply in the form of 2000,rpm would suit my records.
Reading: 6600,rpm
